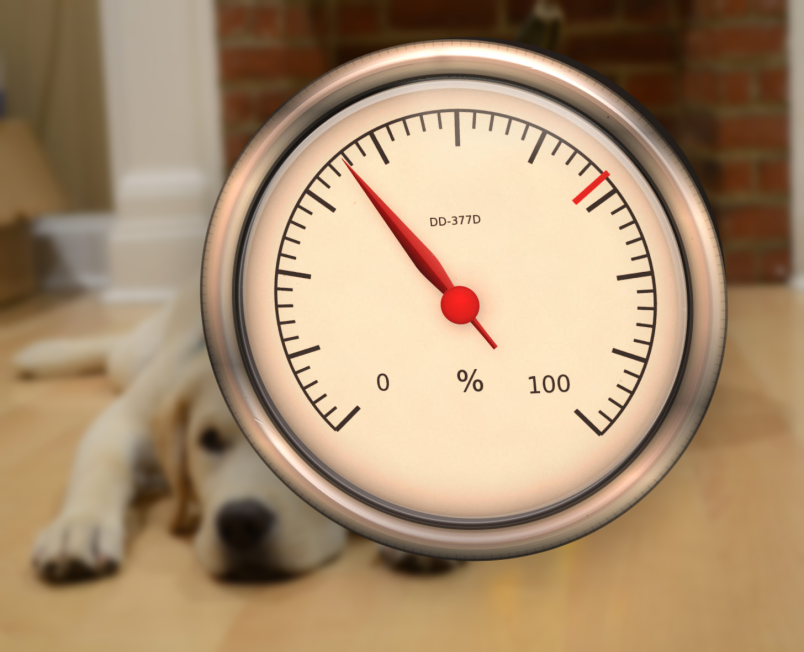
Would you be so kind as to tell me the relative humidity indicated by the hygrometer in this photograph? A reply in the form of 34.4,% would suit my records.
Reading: 36,%
